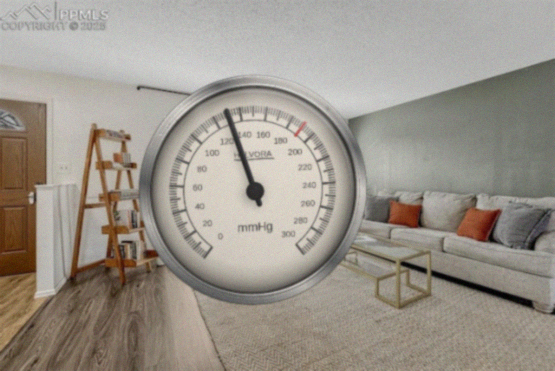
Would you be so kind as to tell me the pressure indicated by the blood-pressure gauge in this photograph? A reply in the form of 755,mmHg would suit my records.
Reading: 130,mmHg
